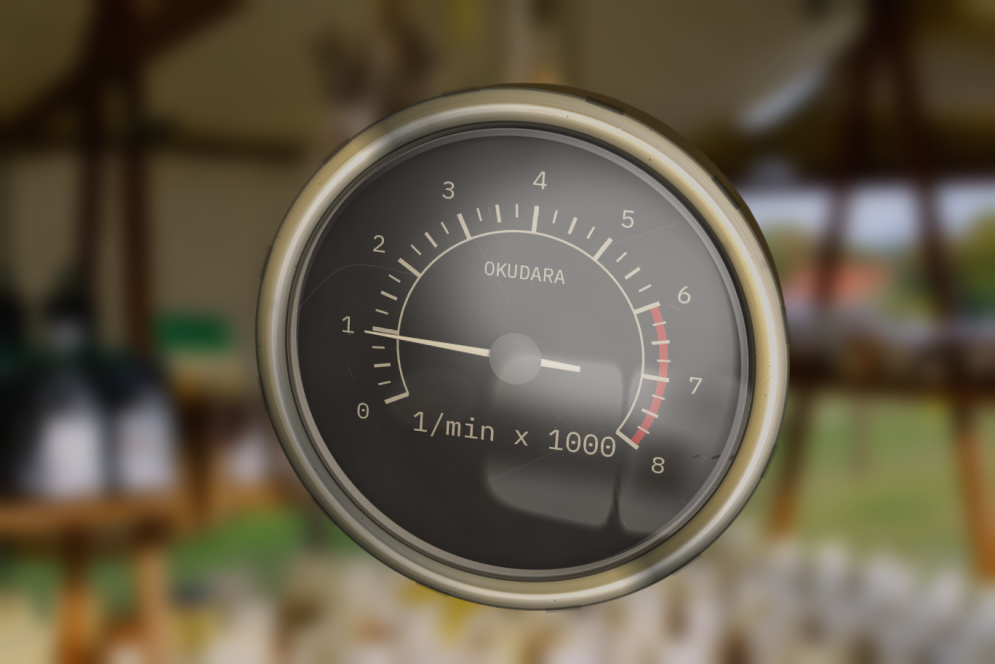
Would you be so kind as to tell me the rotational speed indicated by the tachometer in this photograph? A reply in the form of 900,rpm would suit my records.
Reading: 1000,rpm
